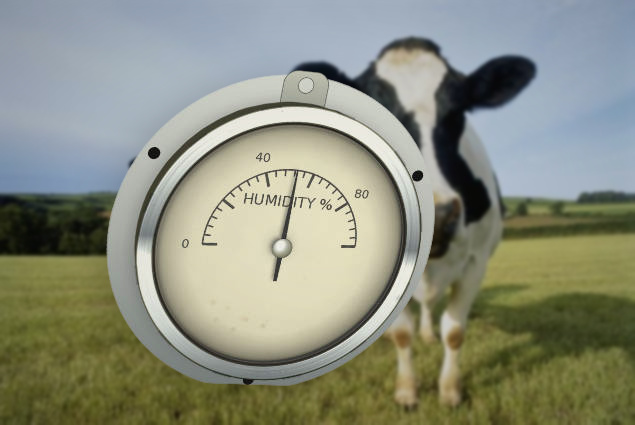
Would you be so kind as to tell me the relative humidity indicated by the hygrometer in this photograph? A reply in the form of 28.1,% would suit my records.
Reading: 52,%
